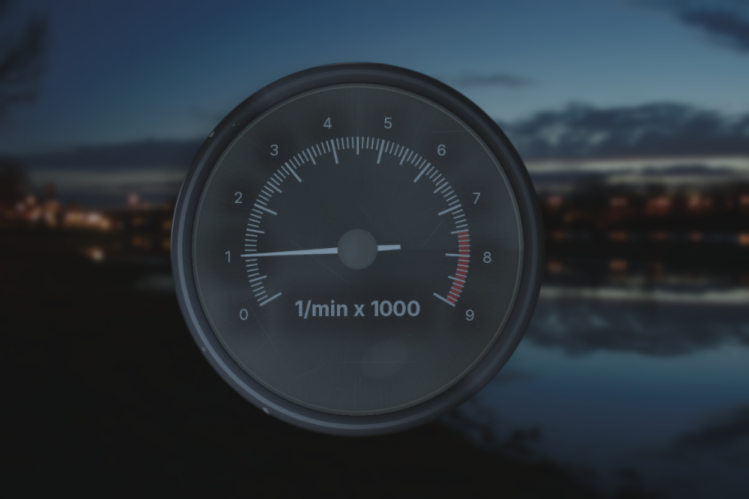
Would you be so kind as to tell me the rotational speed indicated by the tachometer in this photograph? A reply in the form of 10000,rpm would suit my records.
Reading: 1000,rpm
